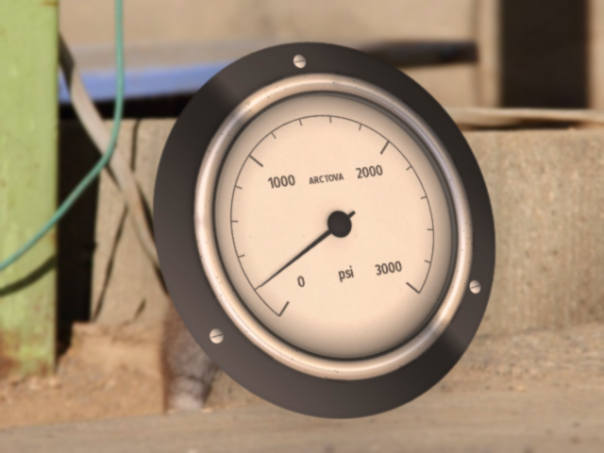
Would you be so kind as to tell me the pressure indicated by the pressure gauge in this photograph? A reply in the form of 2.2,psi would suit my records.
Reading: 200,psi
